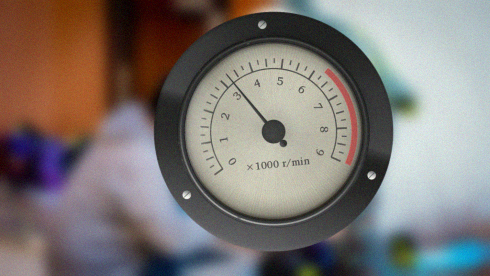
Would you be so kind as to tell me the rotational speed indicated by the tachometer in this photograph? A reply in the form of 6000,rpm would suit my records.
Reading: 3250,rpm
